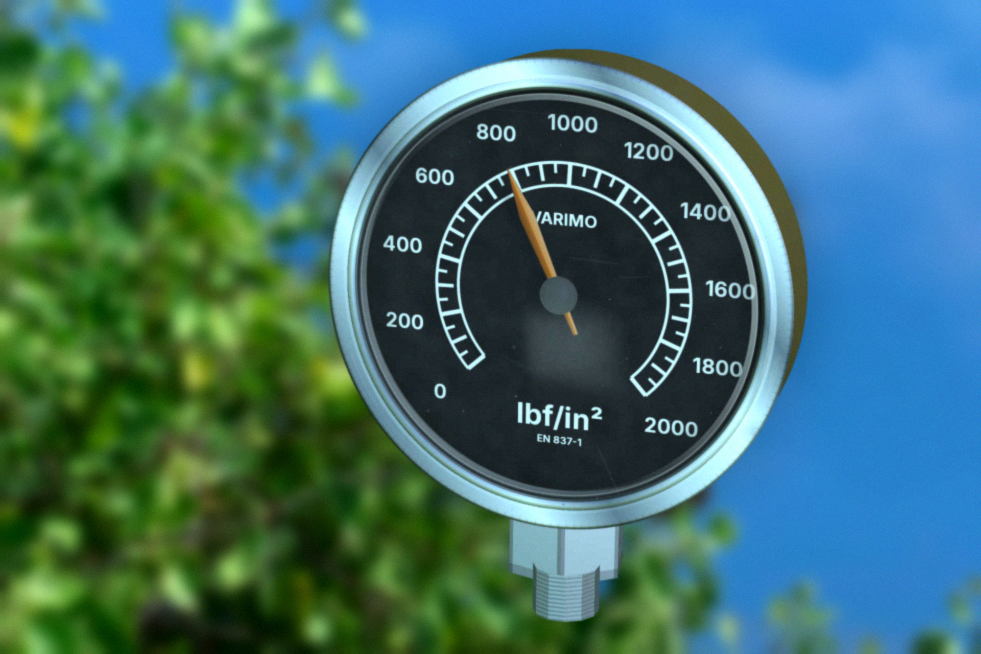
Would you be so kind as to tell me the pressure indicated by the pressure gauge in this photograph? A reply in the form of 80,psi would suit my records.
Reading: 800,psi
